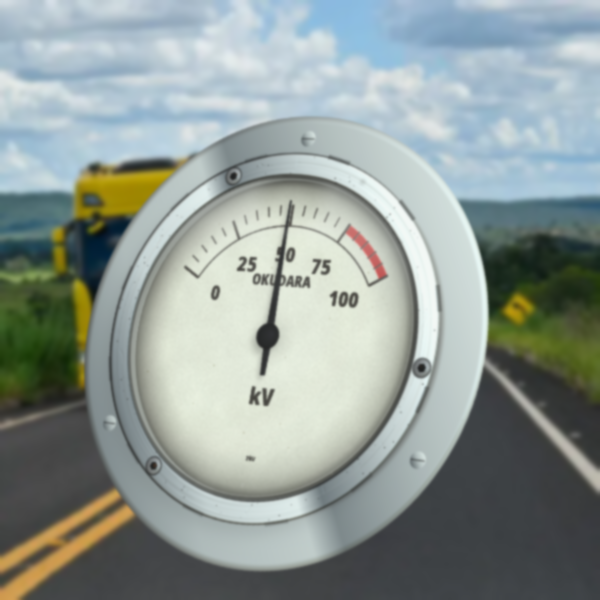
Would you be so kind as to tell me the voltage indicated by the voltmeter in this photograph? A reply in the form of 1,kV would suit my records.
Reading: 50,kV
